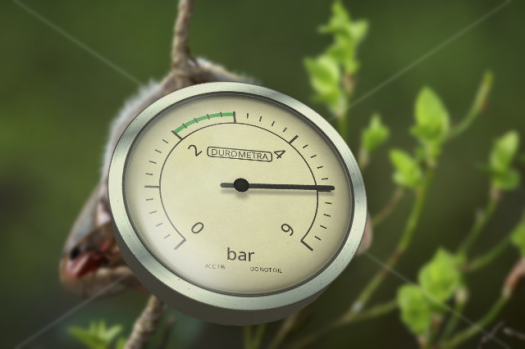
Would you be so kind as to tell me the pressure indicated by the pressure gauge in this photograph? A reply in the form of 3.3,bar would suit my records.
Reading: 5,bar
